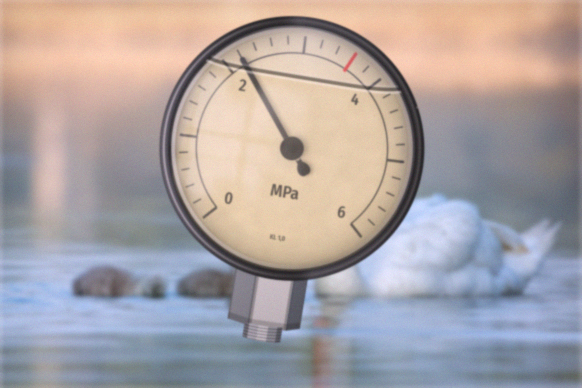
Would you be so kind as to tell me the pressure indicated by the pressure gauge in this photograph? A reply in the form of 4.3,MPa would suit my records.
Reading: 2.2,MPa
